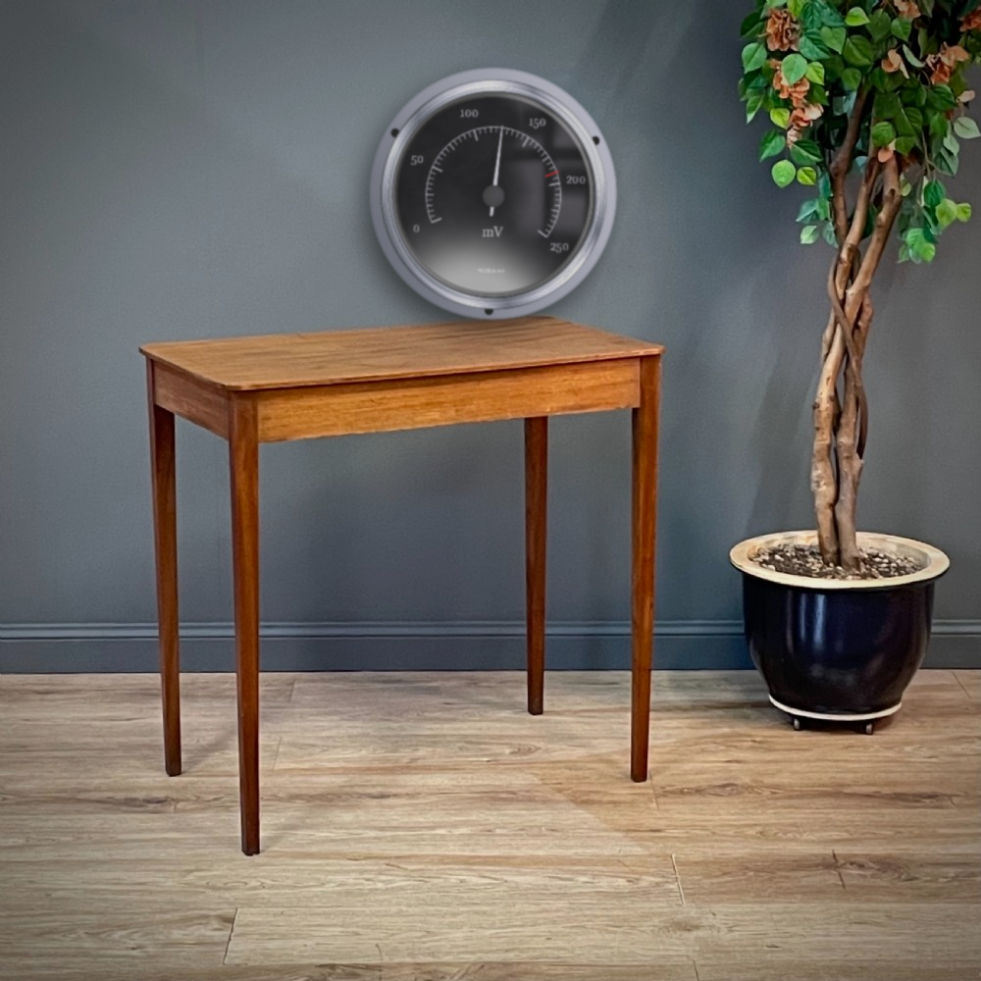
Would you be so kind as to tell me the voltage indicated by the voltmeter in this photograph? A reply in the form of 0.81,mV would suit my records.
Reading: 125,mV
